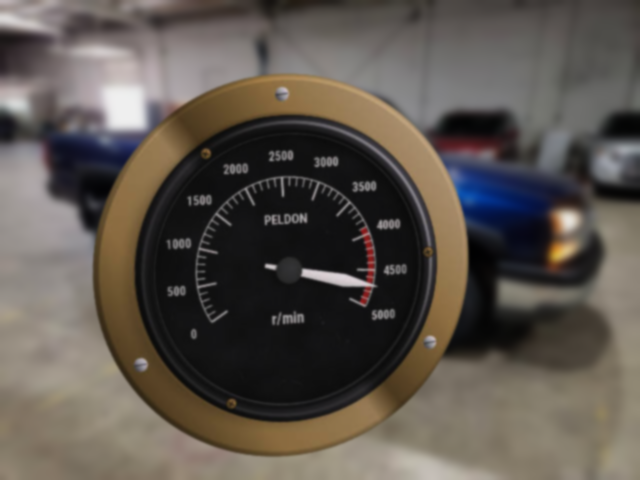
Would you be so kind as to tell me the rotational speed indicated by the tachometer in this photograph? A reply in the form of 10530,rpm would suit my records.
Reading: 4700,rpm
